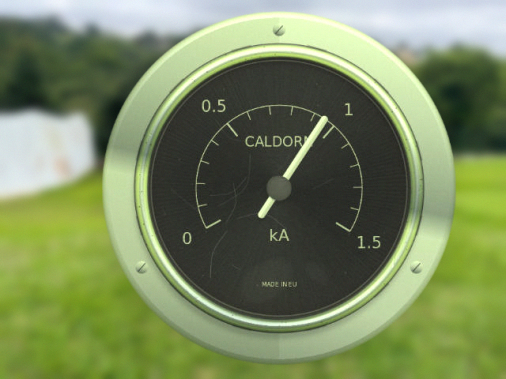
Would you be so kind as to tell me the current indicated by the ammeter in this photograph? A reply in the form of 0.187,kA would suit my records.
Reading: 0.95,kA
